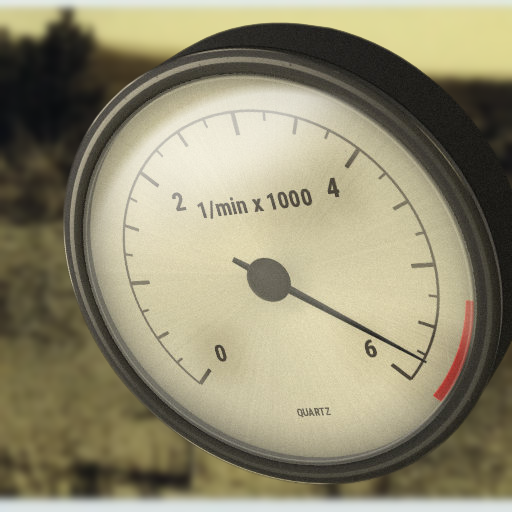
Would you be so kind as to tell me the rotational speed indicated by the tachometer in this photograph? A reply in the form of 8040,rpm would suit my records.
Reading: 5750,rpm
